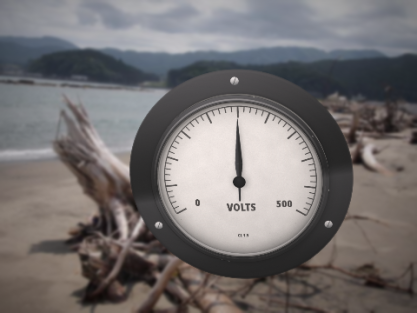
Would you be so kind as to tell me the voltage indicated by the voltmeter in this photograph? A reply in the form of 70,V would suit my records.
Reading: 250,V
